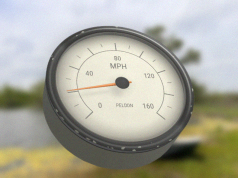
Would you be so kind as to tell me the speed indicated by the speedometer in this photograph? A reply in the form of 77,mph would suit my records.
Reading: 20,mph
